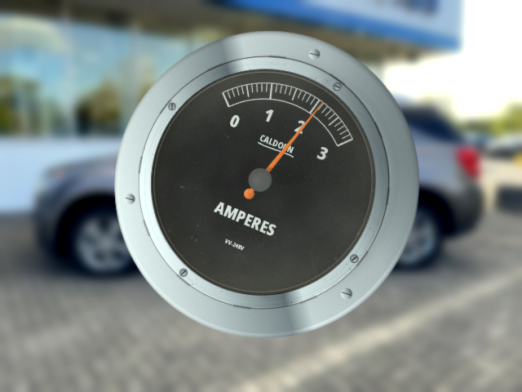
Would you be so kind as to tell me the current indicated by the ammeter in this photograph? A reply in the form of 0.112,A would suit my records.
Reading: 2.1,A
